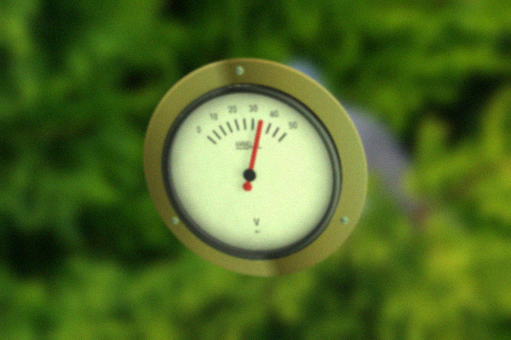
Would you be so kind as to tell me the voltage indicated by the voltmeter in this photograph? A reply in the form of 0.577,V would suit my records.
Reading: 35,V
